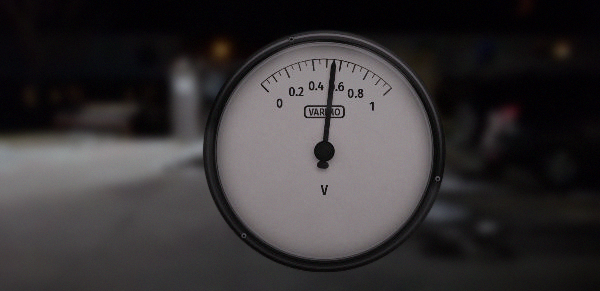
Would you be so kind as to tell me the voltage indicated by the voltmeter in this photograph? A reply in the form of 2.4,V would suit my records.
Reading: 0.55,V
